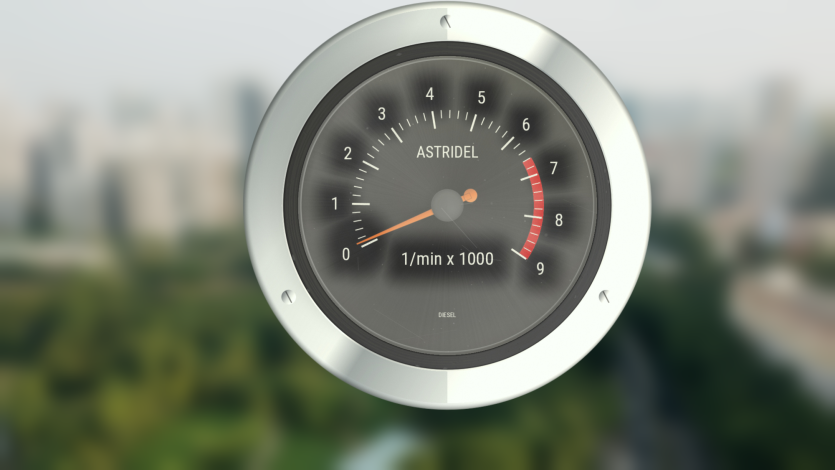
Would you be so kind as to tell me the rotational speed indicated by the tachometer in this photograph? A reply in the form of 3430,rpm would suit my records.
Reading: 100,rpm
